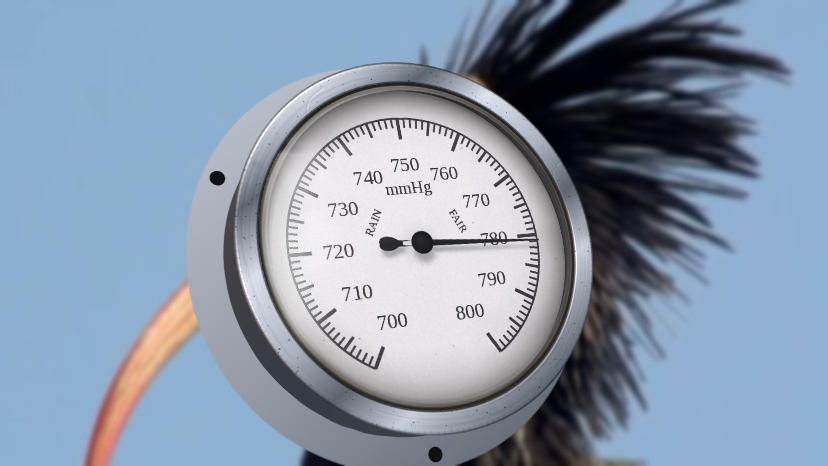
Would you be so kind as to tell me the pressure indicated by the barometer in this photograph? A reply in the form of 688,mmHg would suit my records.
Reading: 781,mmHg
